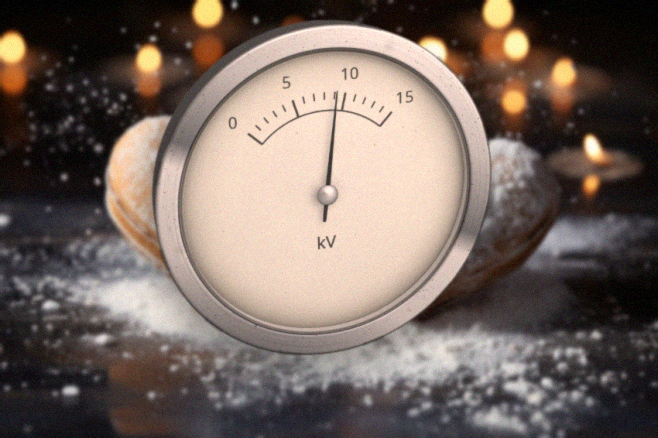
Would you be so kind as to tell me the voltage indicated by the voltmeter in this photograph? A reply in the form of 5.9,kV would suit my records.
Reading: 9,kV
